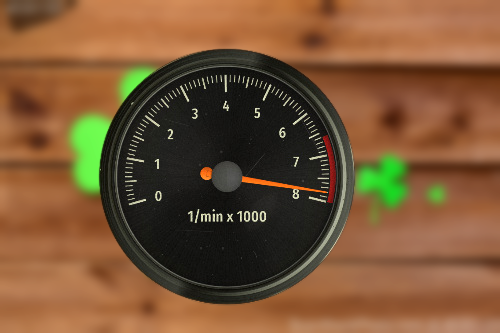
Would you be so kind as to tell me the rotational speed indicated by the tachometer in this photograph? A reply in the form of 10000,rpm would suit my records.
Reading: 7800,rpm
